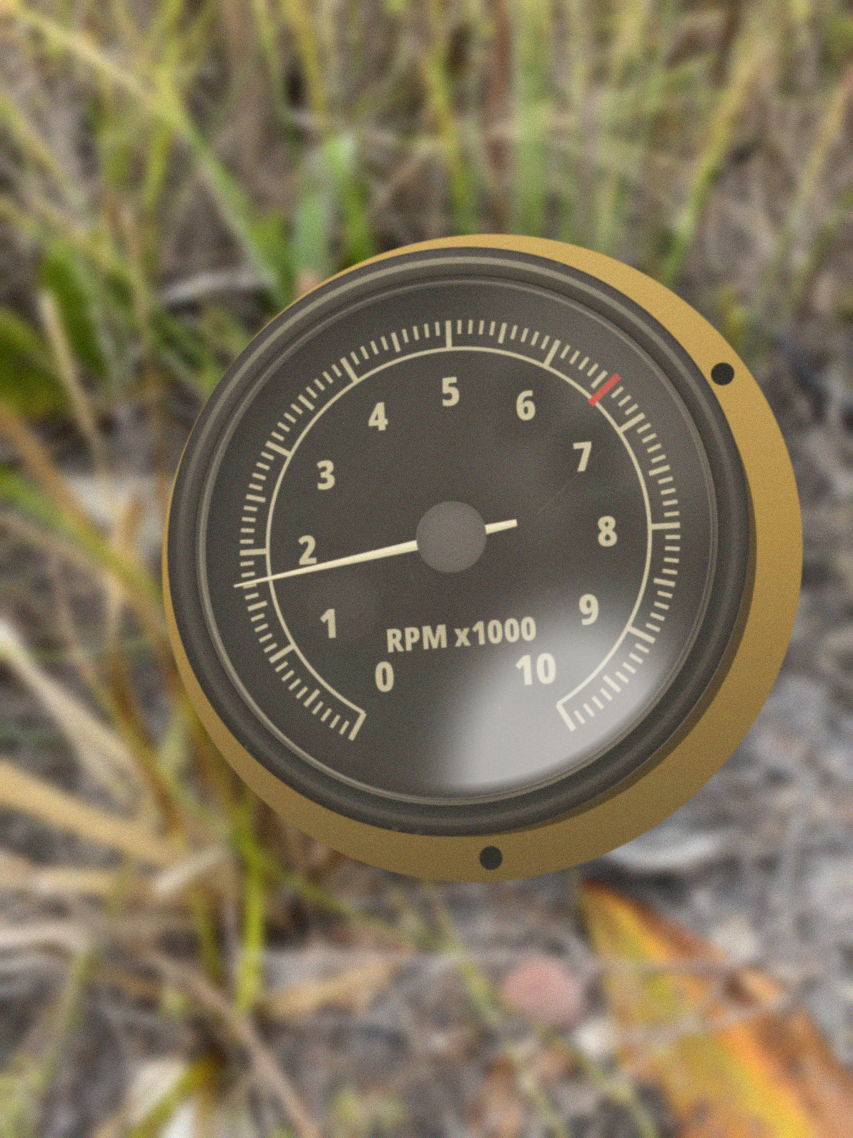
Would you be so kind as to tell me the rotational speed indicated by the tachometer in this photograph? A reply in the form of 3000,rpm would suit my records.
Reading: 1700,rpm
